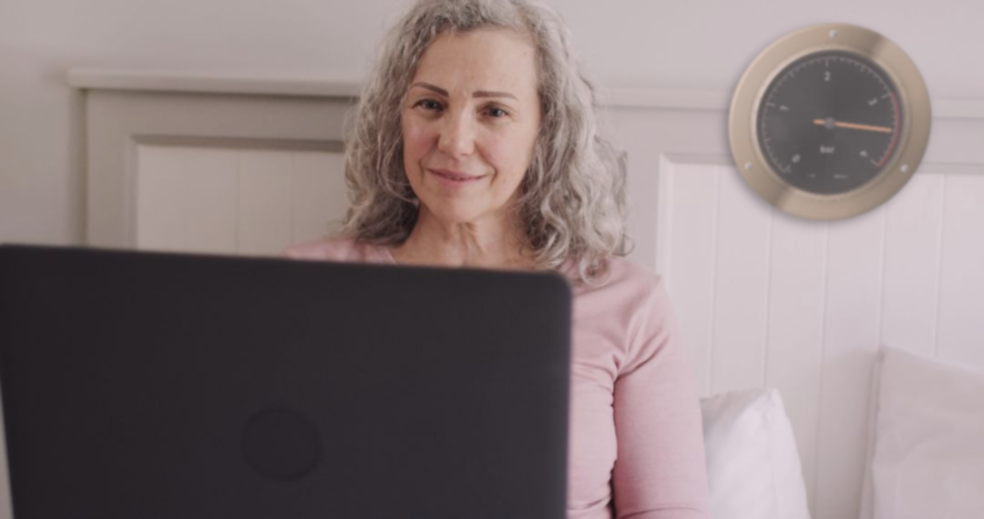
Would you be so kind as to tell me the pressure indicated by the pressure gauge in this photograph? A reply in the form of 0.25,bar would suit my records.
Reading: 3.5,bar
